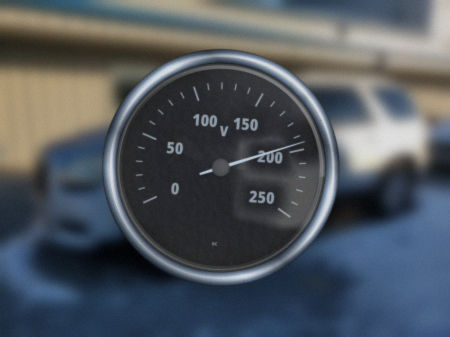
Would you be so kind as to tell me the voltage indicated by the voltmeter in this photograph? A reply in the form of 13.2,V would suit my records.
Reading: 195,V
